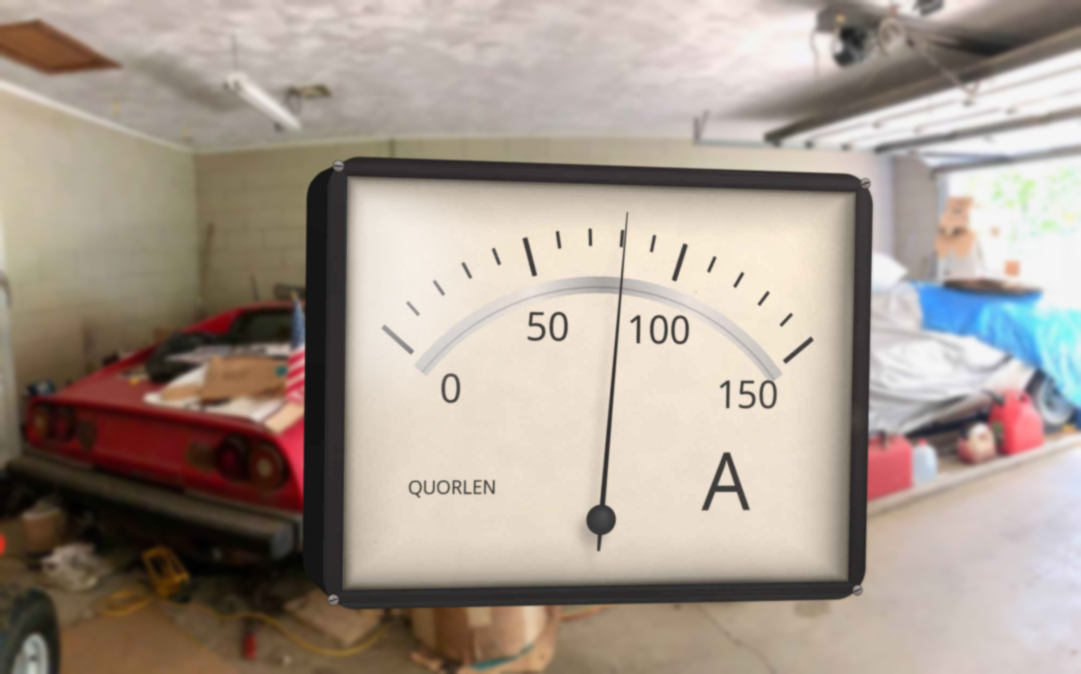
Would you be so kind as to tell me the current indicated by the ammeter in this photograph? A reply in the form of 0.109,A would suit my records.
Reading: 80,A
